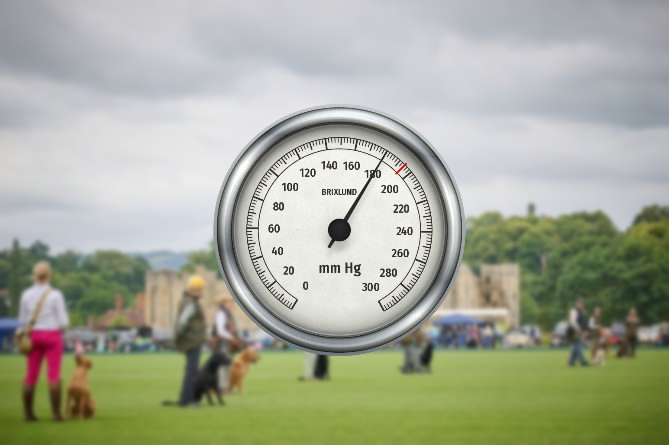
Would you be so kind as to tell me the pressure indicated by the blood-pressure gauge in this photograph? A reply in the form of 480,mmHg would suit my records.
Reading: 180,mmHg
